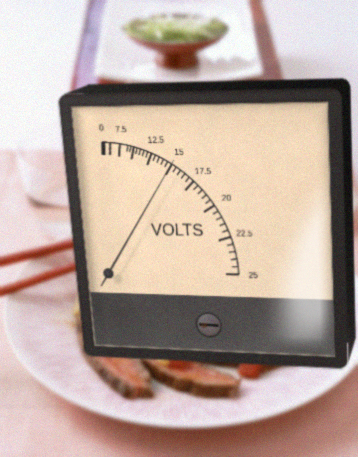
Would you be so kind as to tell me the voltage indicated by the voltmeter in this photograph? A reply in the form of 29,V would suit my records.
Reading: 15,V
